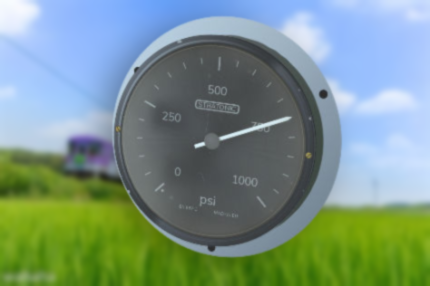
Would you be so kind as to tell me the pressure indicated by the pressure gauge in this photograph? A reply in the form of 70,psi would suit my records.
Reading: 750,psi
